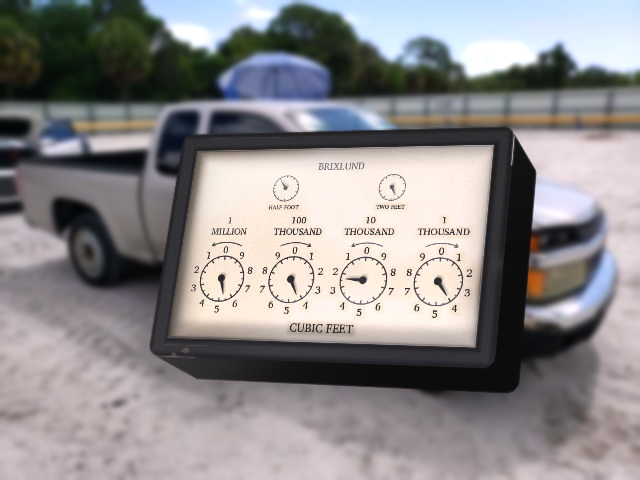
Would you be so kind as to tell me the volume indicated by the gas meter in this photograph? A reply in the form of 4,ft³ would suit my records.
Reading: 542400,ft³
